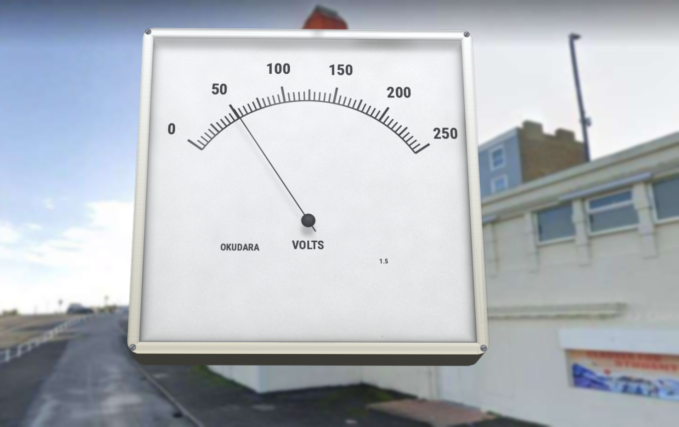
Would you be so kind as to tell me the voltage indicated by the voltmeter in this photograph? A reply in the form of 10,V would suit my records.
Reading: 50,V
